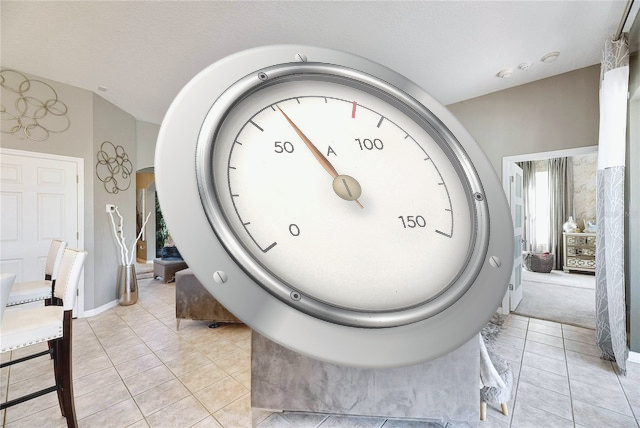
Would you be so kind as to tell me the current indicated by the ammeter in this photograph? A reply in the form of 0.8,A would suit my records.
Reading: 60,A
